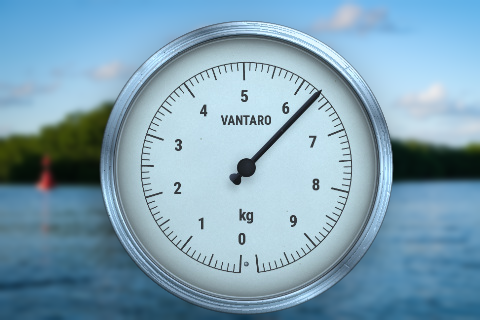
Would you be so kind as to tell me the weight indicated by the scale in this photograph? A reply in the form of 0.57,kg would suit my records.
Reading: 6.3,kg
